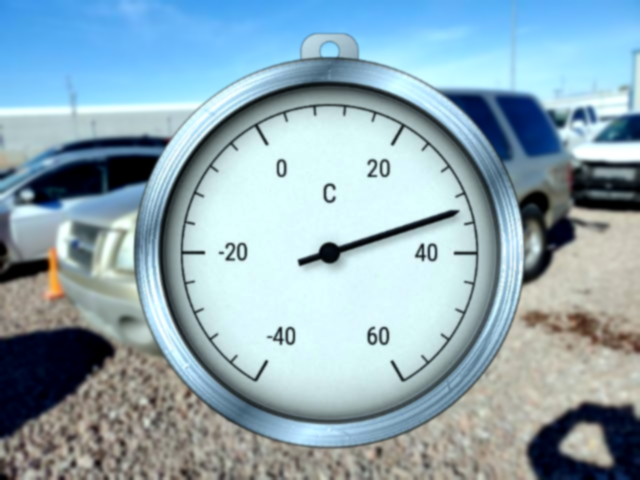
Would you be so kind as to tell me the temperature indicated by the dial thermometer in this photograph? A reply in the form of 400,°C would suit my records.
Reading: 34,°C
